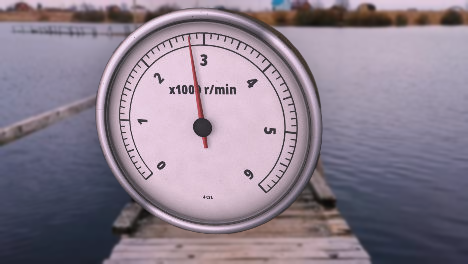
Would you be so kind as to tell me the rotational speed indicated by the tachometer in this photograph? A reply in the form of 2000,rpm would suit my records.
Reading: 2800,rpm
